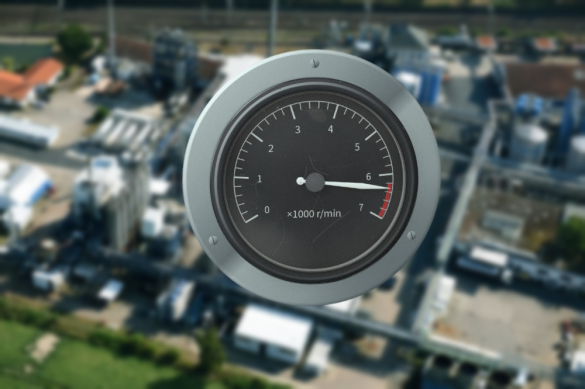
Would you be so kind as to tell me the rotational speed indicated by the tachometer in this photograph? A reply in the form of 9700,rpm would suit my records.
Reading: 6300,rpm
